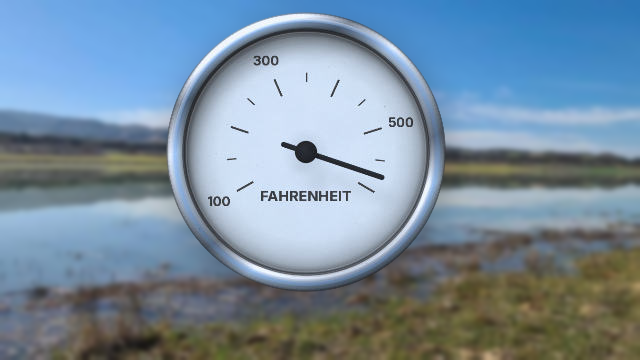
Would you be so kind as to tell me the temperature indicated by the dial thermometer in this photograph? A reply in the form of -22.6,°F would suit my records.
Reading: 575,°F
